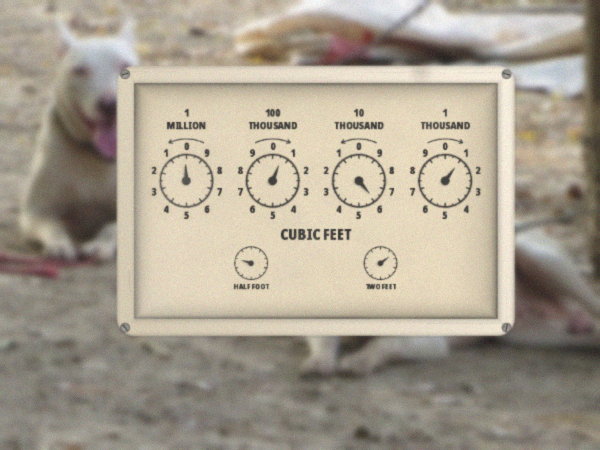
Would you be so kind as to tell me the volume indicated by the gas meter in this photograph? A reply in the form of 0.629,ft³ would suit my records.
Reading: 6100,ft³
